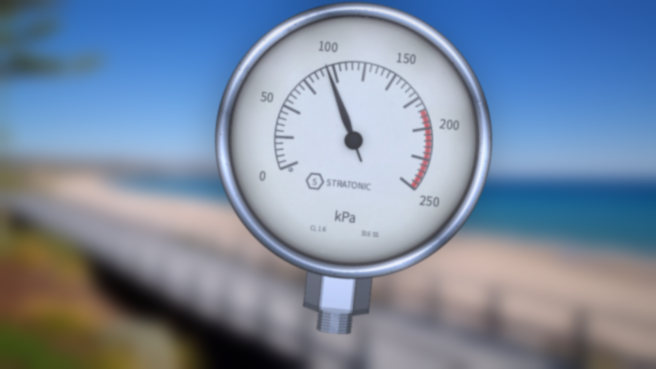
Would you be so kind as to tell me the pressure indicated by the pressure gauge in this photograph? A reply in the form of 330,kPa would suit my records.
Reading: 95,kPa
